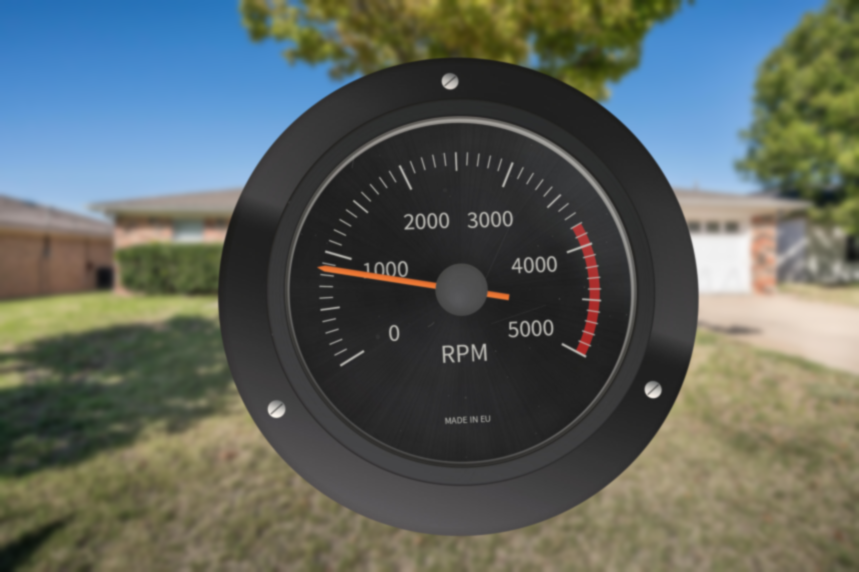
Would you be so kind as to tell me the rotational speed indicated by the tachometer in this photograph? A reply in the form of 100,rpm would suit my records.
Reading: 850,rpm
